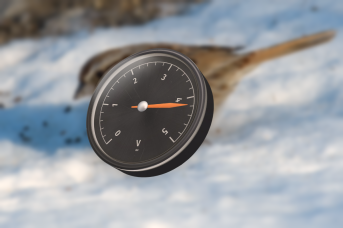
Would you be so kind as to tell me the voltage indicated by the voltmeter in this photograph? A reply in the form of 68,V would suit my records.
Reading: 4.2,V
